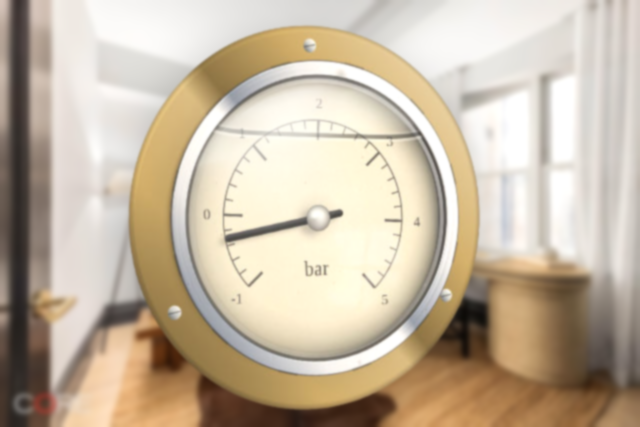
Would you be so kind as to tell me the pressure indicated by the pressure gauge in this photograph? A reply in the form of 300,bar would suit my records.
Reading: -0.3,bar
